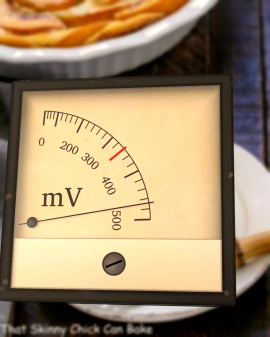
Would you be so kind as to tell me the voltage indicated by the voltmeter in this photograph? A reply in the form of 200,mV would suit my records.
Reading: 470,mV
